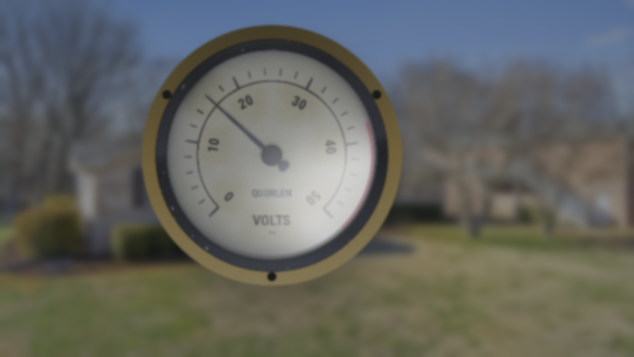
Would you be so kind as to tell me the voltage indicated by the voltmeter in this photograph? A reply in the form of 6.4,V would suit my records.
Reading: 16,V
